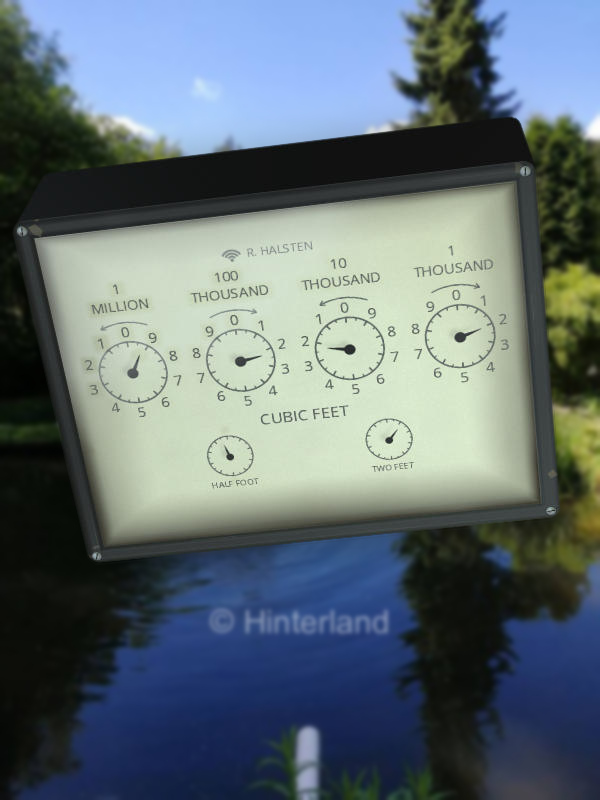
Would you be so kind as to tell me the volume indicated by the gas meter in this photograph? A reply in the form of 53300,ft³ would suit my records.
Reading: 922200,ft³
